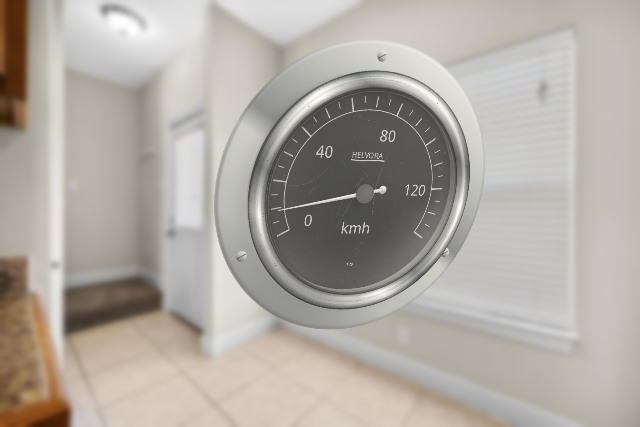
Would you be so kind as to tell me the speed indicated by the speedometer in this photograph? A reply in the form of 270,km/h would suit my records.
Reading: 10,km/h
